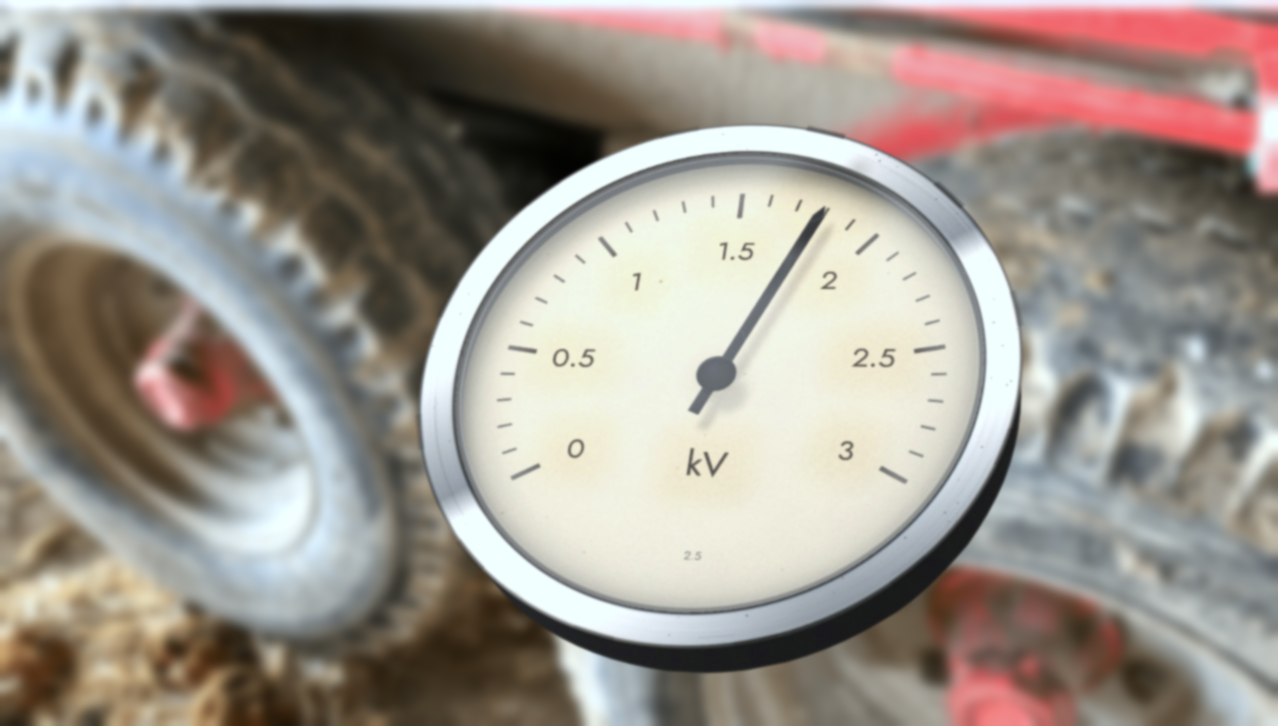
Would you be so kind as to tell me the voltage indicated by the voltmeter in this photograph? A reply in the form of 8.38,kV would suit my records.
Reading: 1.8,kV
